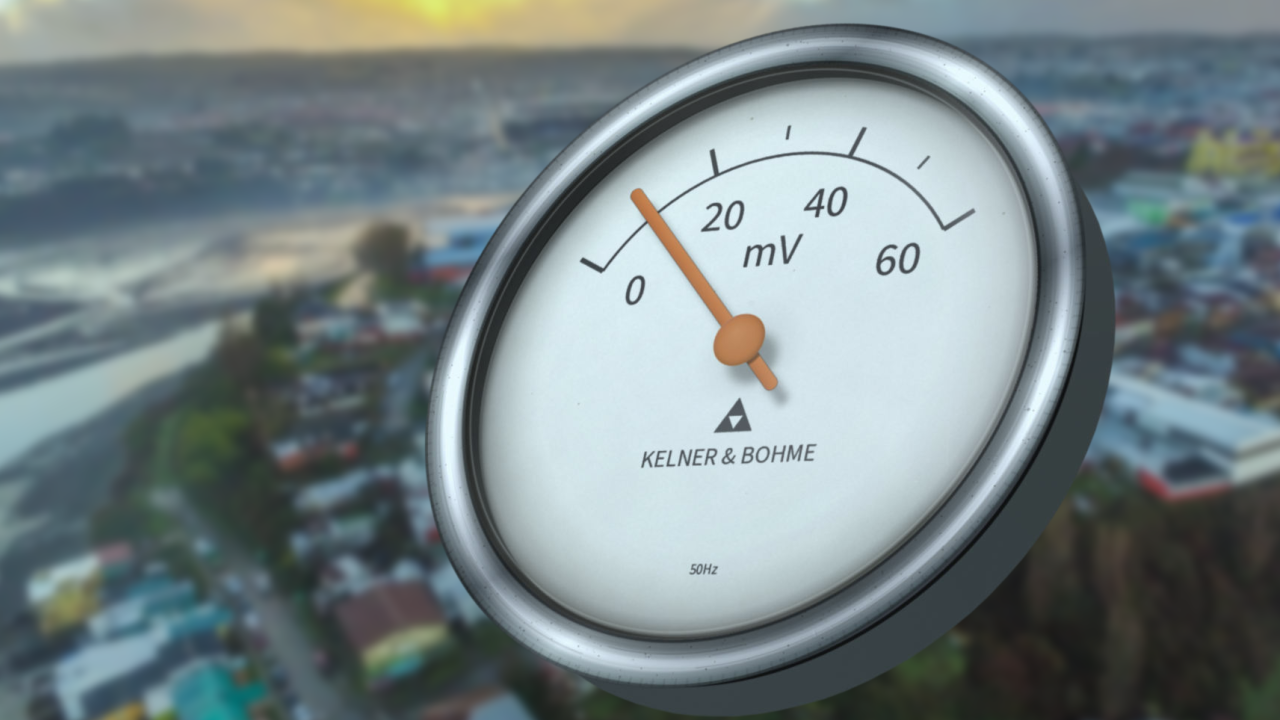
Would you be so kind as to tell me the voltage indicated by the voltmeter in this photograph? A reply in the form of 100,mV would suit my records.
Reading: 10,mV
